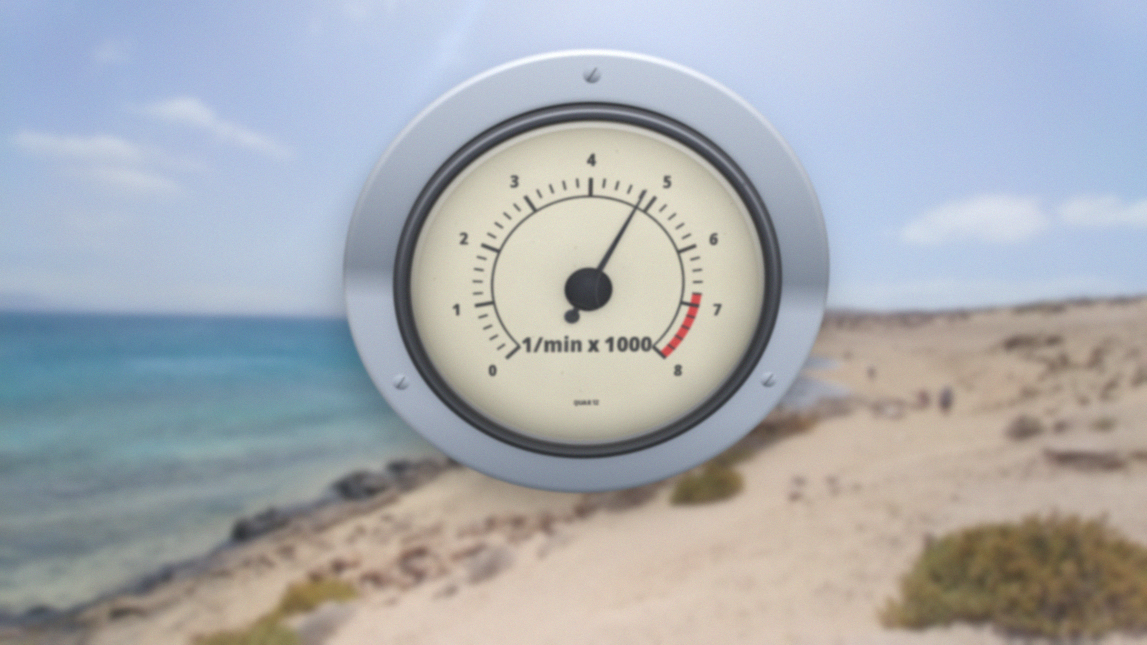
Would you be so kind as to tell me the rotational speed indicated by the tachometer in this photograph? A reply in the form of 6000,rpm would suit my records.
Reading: 4800,rpm
